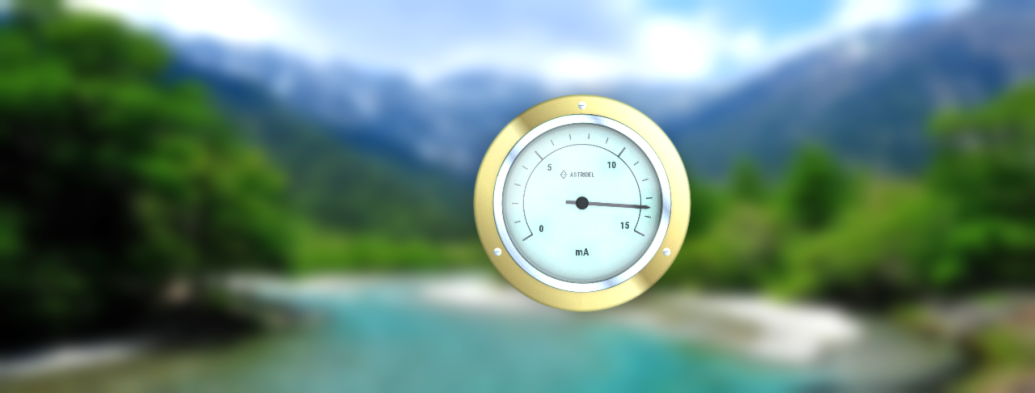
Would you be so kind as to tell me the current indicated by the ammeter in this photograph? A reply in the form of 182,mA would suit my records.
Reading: 13.5,mA
